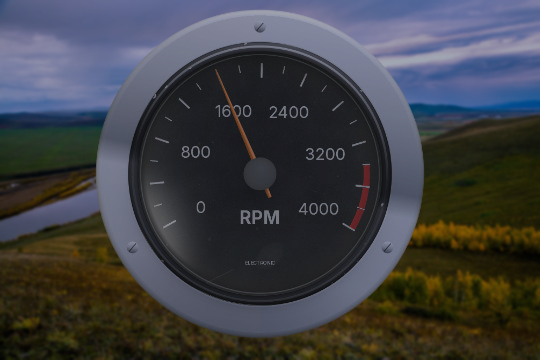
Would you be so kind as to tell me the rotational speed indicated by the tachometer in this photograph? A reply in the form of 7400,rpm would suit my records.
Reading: 1600,rpm
